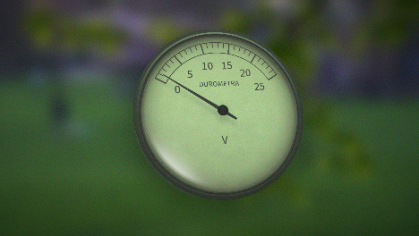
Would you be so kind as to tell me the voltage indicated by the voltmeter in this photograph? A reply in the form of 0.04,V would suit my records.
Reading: 1,V
